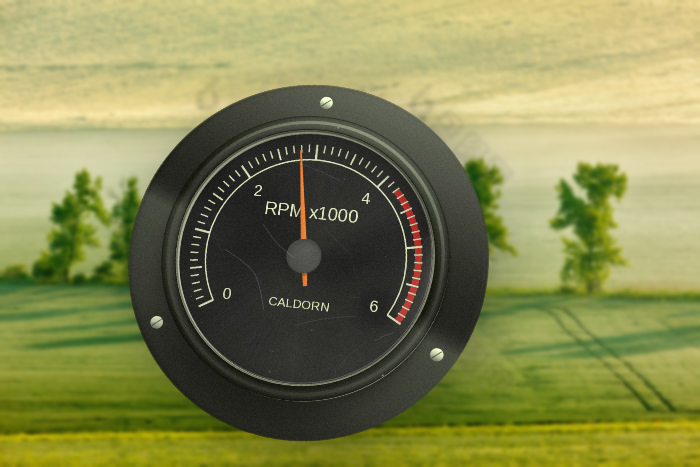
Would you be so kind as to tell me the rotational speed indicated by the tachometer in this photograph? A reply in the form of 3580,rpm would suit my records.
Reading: 2800,rpm
